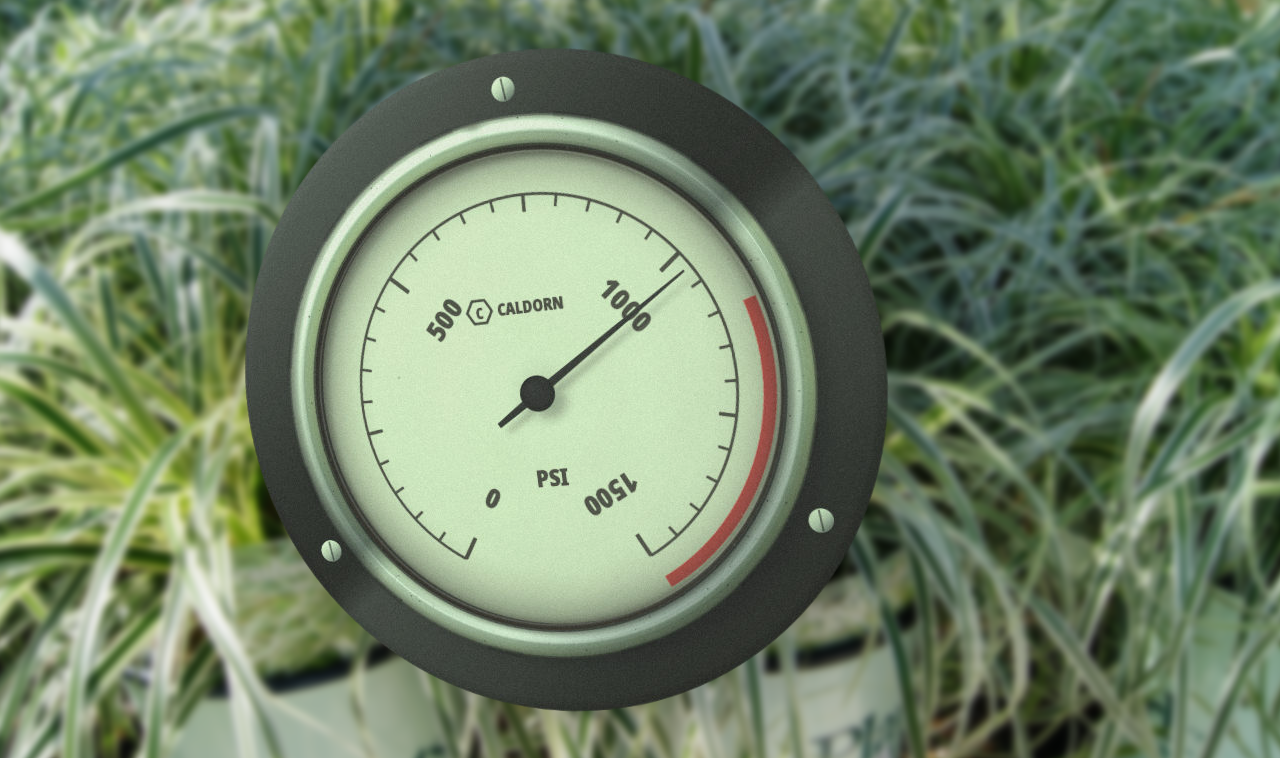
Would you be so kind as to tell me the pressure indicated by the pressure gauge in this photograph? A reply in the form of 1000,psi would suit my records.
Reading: 1025,psi
